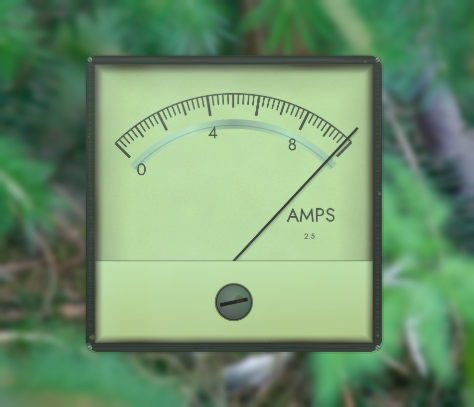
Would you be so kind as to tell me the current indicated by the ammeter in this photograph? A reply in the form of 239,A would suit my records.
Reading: 9.8,A
